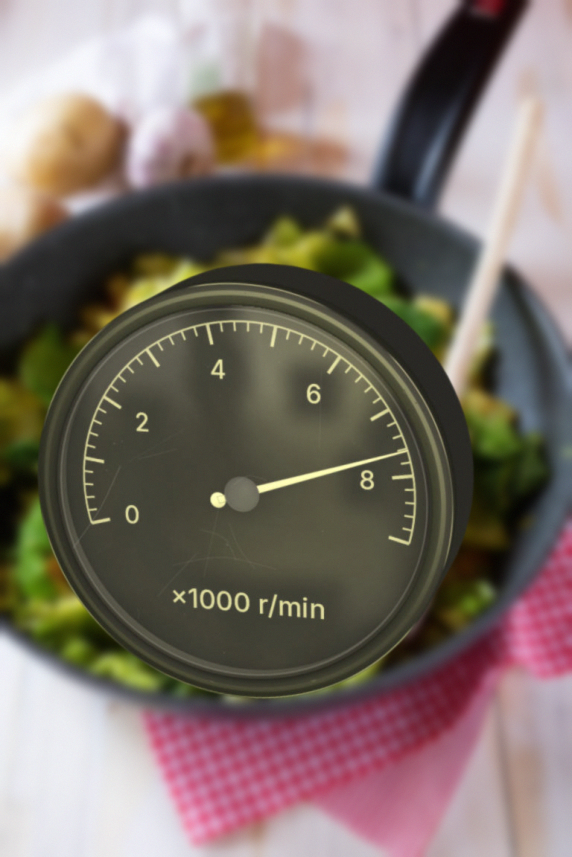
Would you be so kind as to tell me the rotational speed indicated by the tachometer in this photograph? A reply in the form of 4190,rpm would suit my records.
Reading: 7600,rpm
